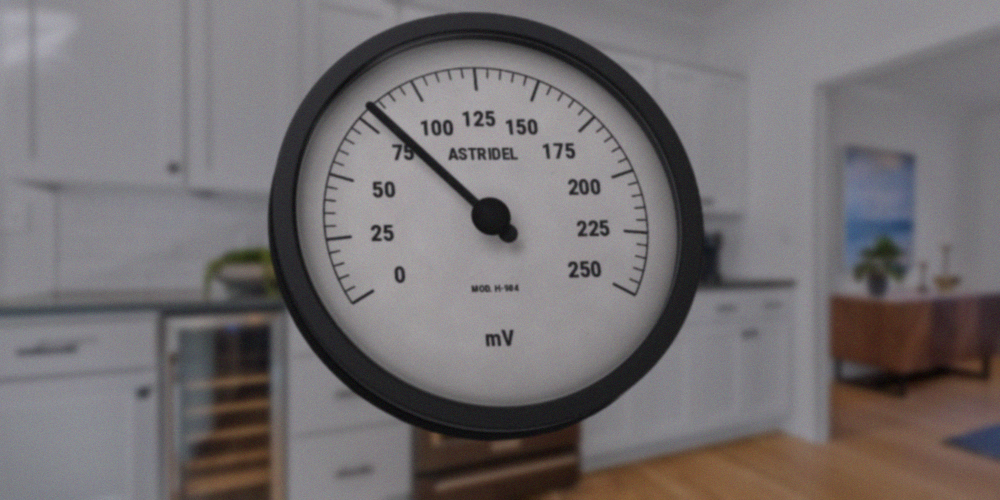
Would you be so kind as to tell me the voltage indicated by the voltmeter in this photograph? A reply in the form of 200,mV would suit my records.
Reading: 80,mV
